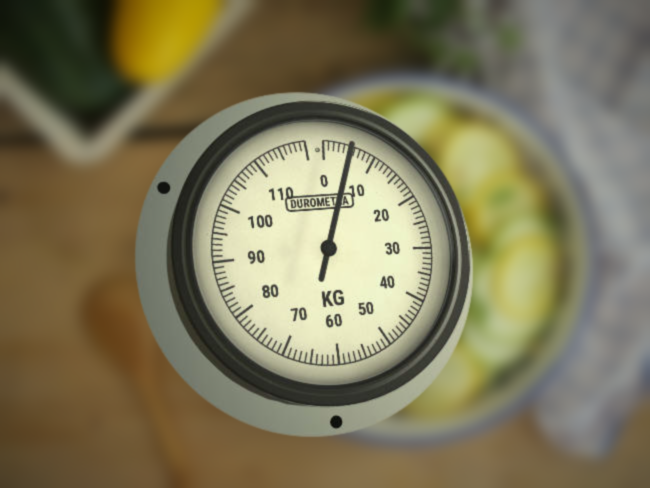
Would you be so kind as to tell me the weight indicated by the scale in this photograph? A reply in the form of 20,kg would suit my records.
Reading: 5,kg
